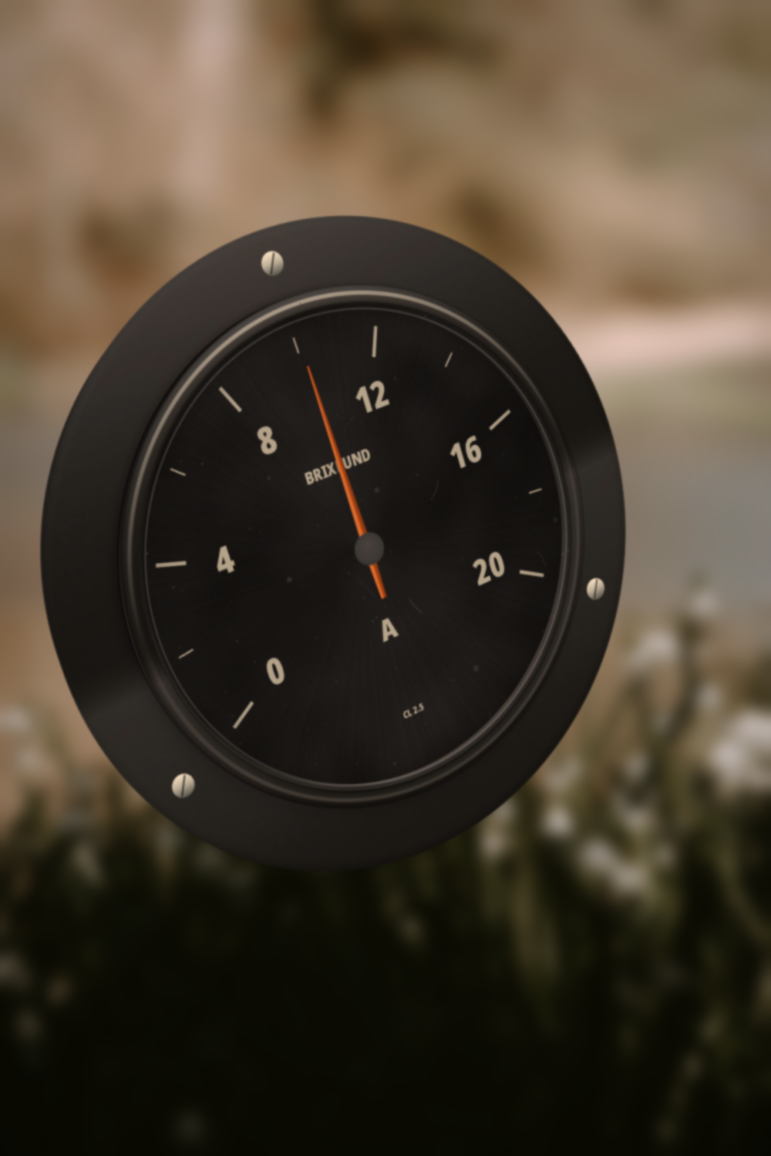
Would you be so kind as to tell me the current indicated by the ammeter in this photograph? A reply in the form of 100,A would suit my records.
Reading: 10,A
